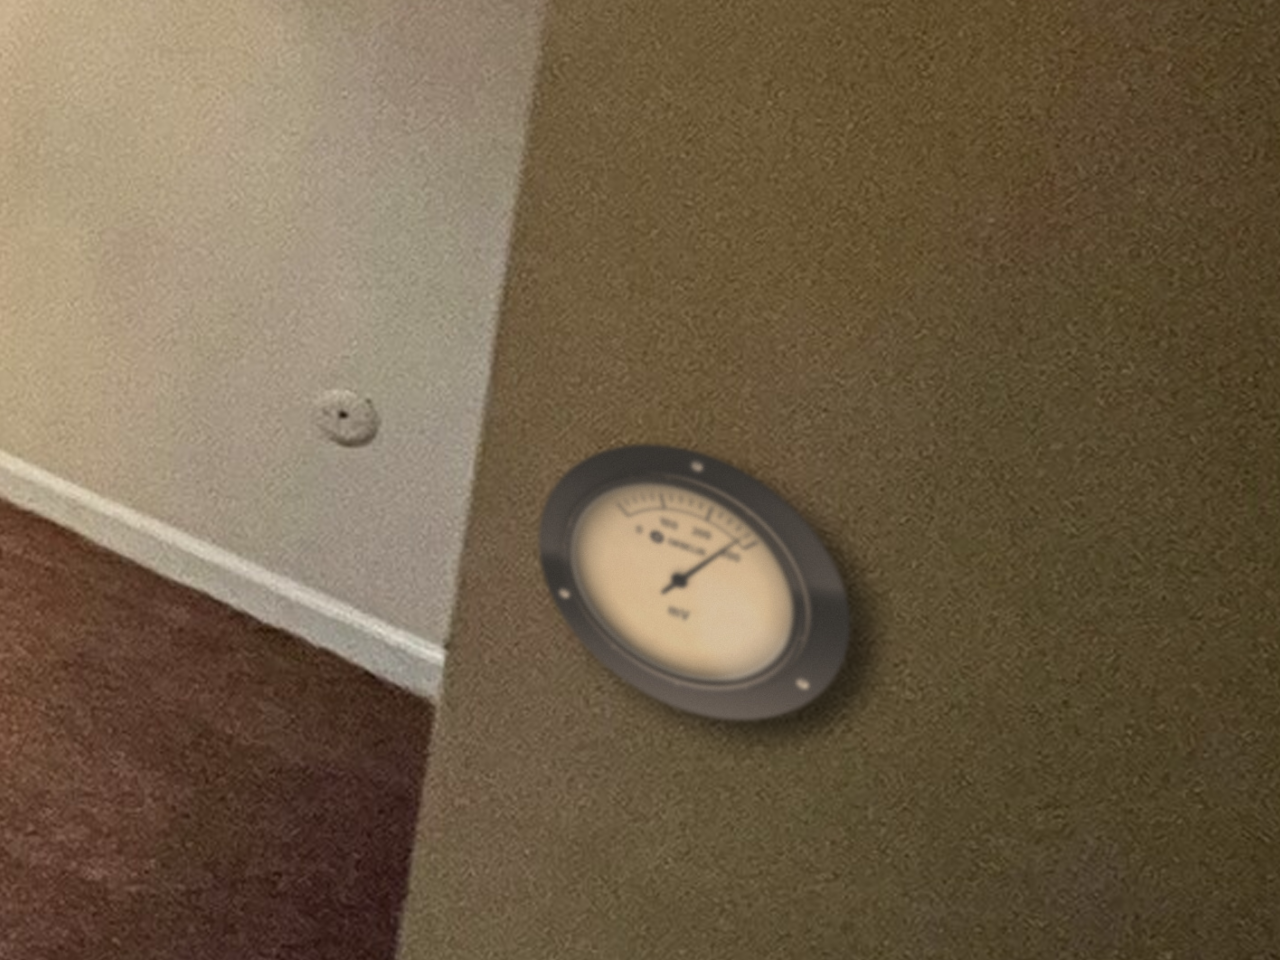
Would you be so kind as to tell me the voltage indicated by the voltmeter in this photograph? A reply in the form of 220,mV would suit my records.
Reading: 280,mV
